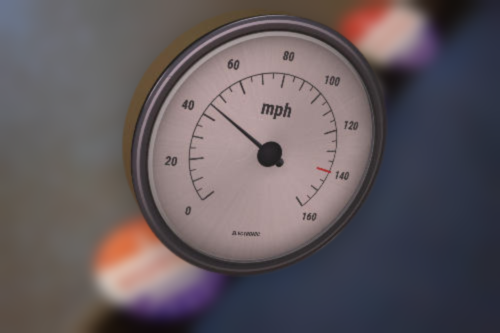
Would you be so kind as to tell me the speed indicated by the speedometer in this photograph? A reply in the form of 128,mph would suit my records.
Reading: 45,mph
